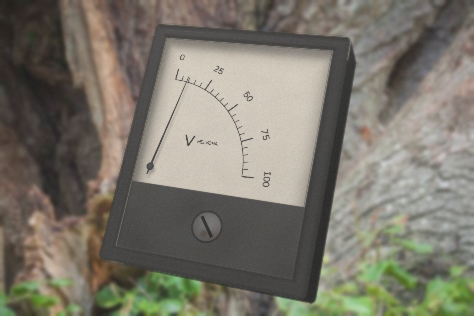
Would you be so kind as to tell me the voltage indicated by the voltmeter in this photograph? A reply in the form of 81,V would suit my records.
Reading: 10,V
